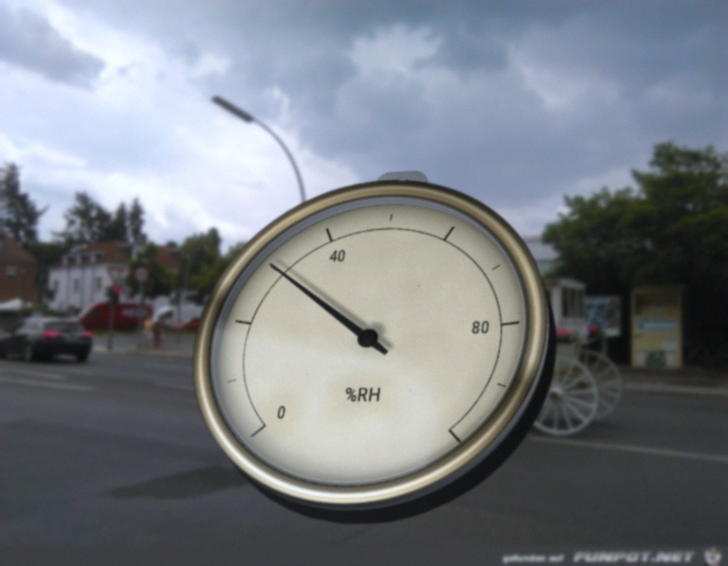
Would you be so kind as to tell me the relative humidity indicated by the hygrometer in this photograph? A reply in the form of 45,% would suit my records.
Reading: 30,%
